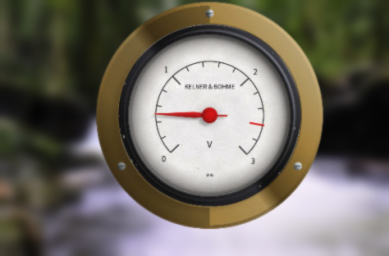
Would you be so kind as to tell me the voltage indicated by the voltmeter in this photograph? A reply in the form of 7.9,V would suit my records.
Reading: 0.5,V
